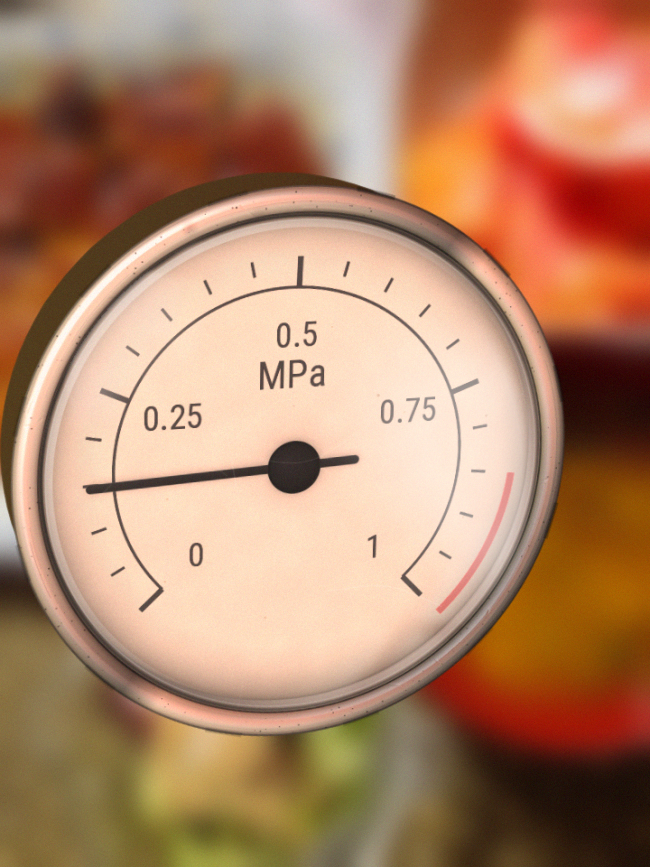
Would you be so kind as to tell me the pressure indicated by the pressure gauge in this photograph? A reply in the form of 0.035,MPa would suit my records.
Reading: 0.15,MPa
